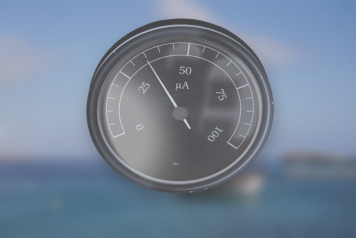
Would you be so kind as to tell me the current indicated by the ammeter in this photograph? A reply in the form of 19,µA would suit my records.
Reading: 35,µA
